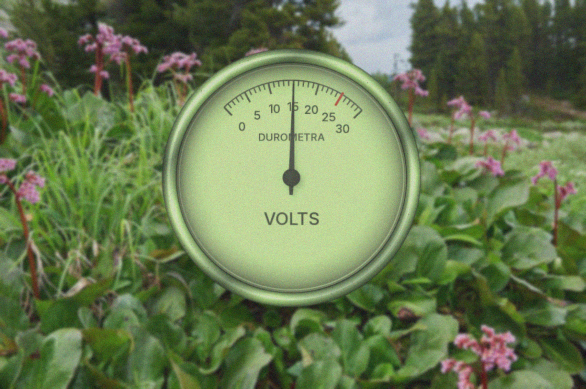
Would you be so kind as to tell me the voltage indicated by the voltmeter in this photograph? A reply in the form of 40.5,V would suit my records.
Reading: 15,V
